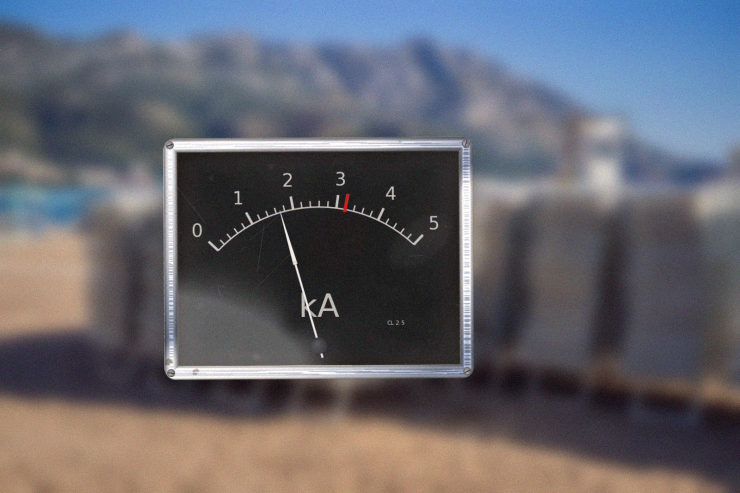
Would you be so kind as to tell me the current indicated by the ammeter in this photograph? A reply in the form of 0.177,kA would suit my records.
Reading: 1.7,kA
